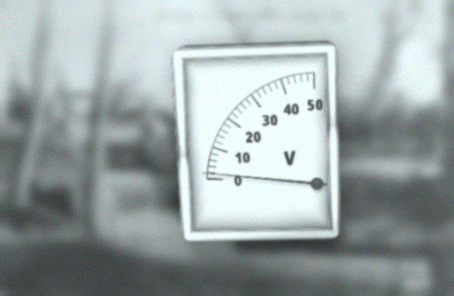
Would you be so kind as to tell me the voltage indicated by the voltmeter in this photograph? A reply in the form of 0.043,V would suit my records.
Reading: 2,V
